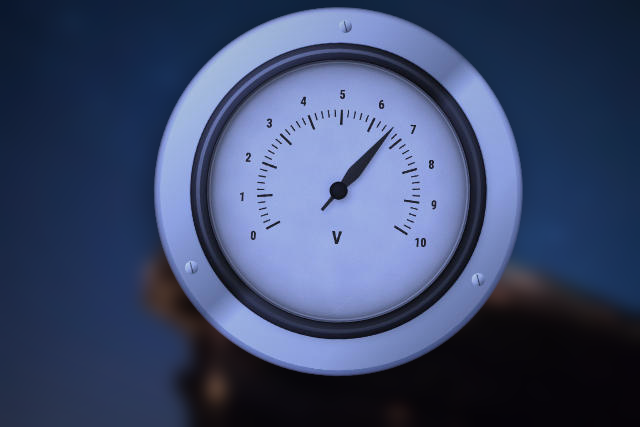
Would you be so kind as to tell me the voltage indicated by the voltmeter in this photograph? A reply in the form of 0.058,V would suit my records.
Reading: 6.6,V
